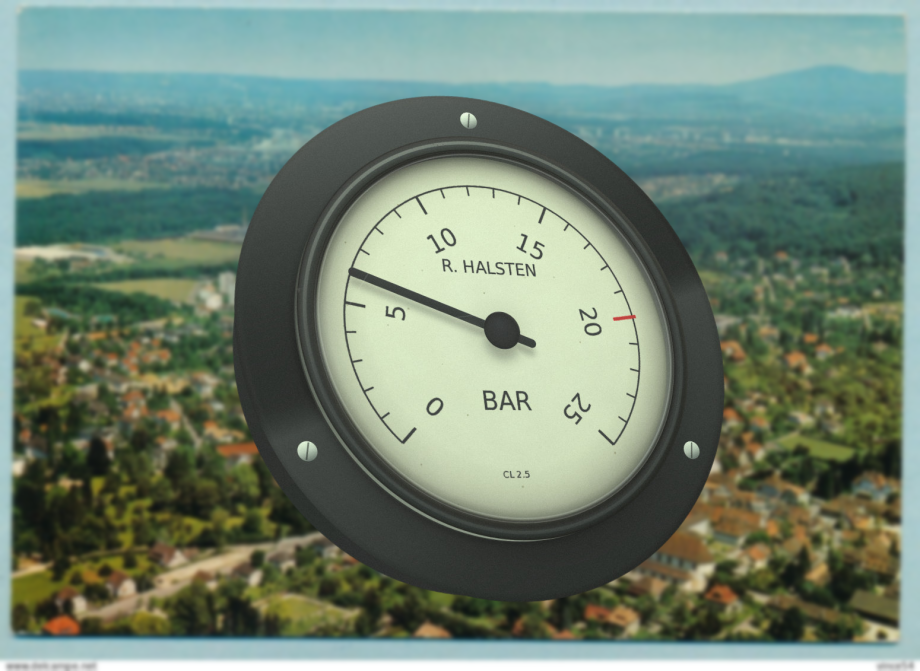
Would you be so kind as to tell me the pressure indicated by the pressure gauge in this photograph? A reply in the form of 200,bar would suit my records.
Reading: 6,bar
